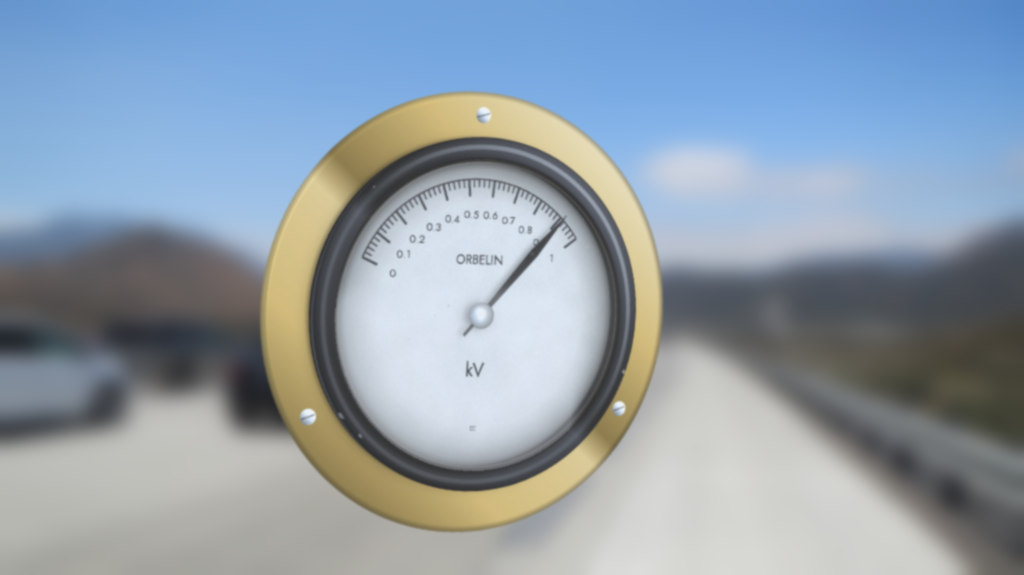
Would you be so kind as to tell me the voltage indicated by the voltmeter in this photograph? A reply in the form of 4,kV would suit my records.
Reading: 0.9,kV
